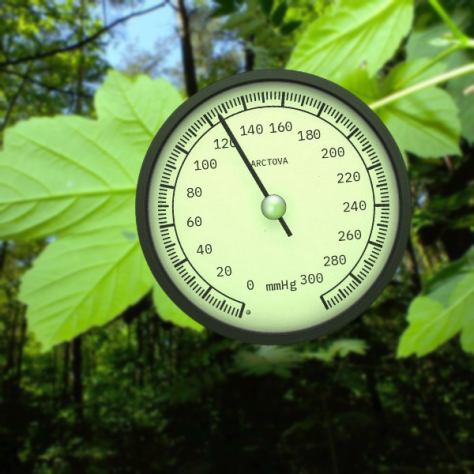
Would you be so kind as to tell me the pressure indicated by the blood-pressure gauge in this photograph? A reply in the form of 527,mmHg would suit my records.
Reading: 126,mmHg
